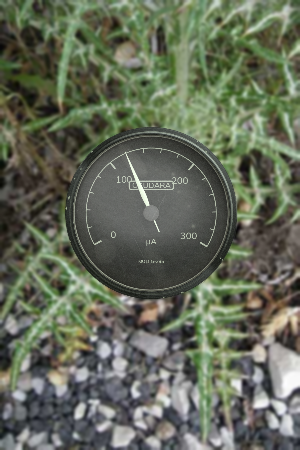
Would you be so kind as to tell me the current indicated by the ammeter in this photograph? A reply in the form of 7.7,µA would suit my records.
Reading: 120,µA
